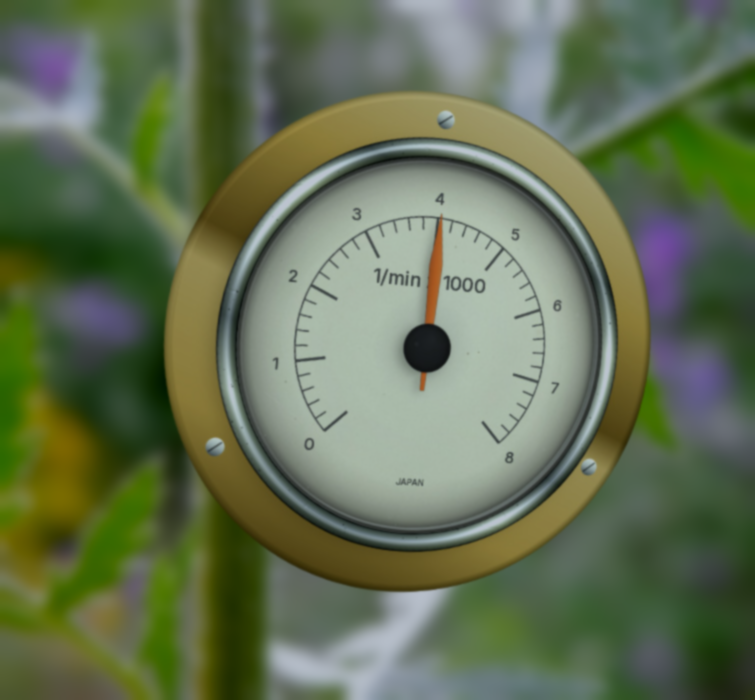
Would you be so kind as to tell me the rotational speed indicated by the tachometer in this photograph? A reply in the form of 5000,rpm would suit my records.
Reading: 4000,rpm
